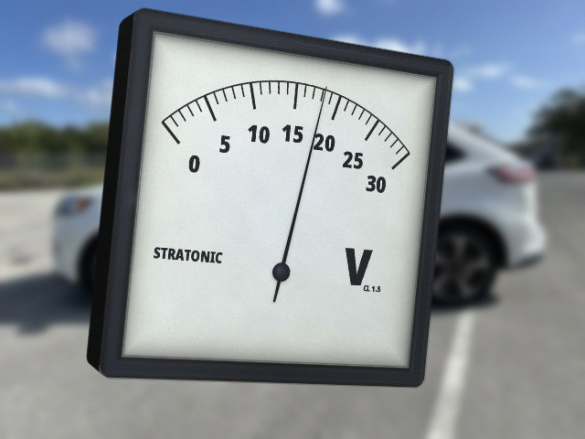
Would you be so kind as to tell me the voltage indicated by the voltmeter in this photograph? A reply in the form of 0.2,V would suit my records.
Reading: 18,V
